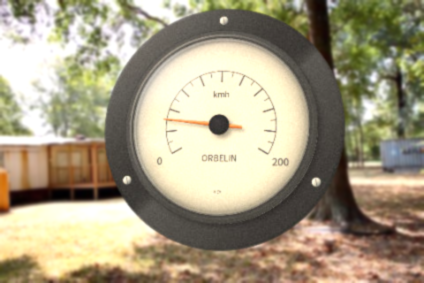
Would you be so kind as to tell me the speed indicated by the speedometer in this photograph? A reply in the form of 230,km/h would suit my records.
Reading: 30,km/h
